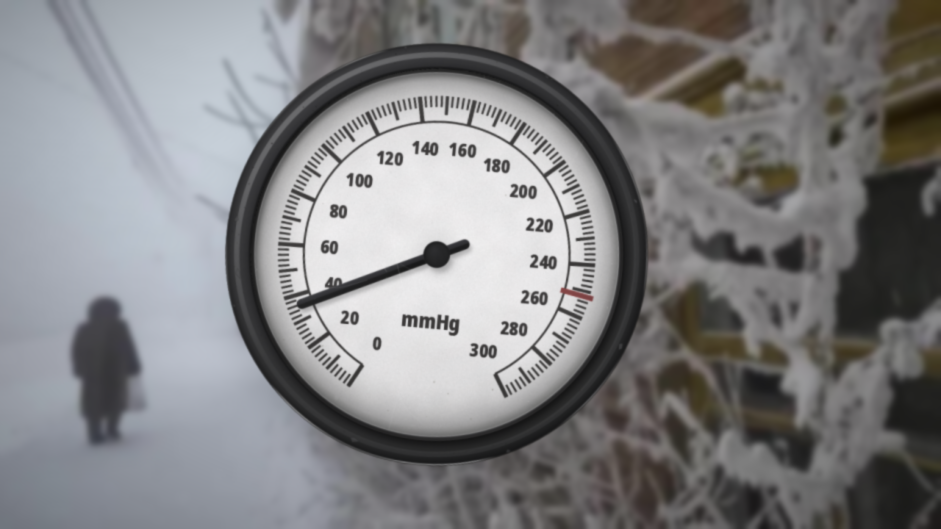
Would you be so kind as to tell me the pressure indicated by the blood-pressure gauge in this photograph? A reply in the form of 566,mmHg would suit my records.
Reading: 36,mmHg
